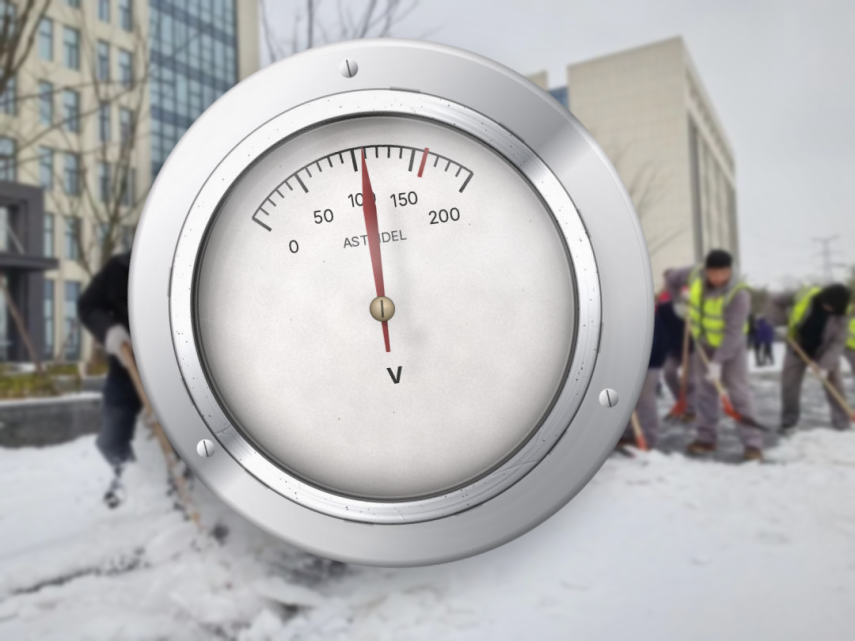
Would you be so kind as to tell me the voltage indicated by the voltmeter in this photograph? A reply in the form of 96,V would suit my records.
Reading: 110,V
